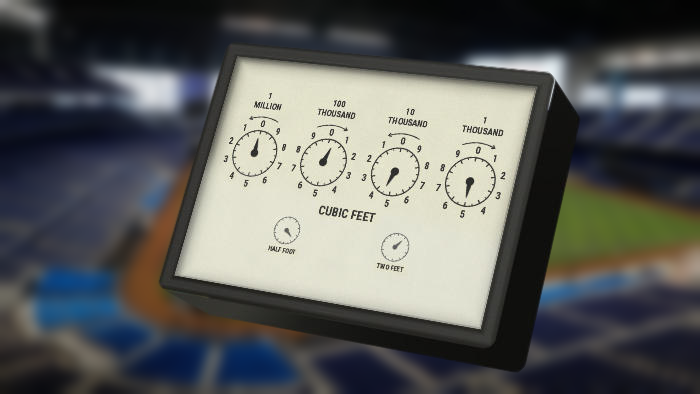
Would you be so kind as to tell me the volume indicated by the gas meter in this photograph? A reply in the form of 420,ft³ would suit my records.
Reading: 4500,ft³
